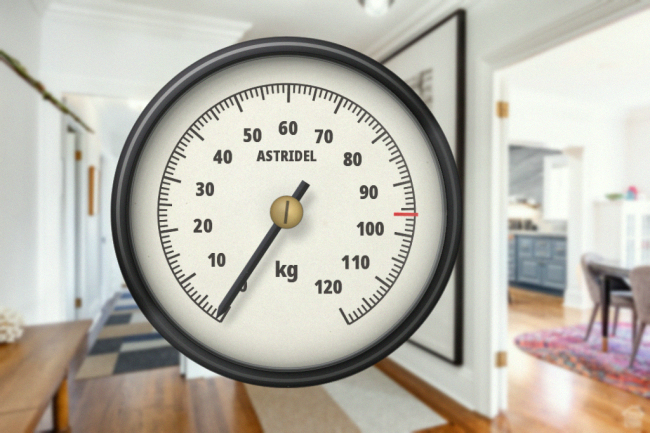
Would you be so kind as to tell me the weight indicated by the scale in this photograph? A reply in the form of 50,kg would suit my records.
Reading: 1,kg
